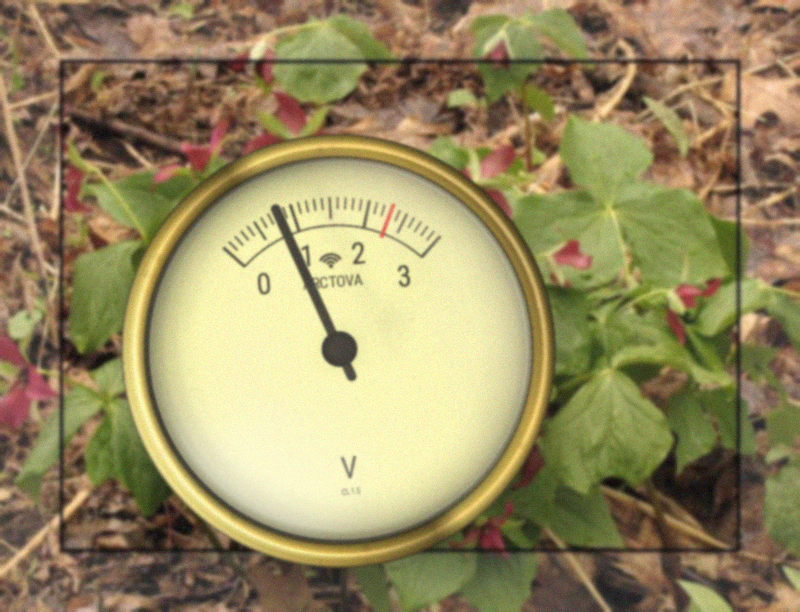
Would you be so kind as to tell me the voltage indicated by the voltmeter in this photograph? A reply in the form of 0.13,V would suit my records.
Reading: 0.8,V
